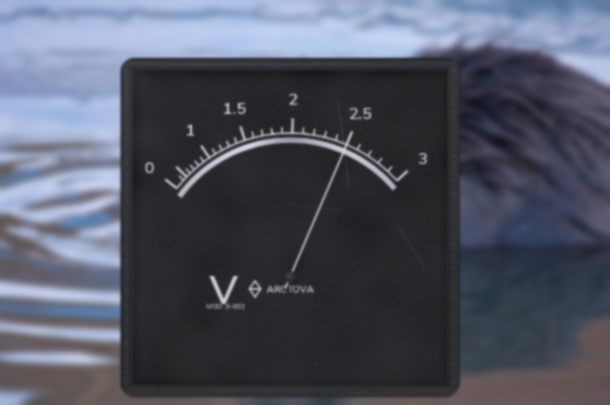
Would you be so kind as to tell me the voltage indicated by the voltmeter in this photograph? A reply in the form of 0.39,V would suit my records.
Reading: 2.5,V
